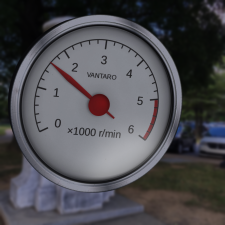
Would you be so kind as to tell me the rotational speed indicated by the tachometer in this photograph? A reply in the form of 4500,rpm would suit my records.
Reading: 1600,rpm
